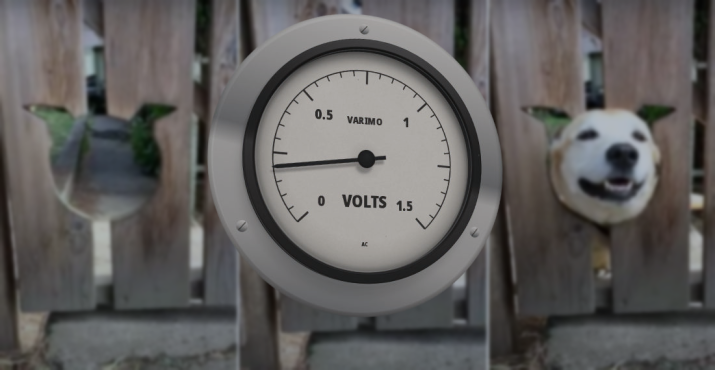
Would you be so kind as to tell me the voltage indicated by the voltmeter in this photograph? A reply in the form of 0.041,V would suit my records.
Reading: 0.2,V
